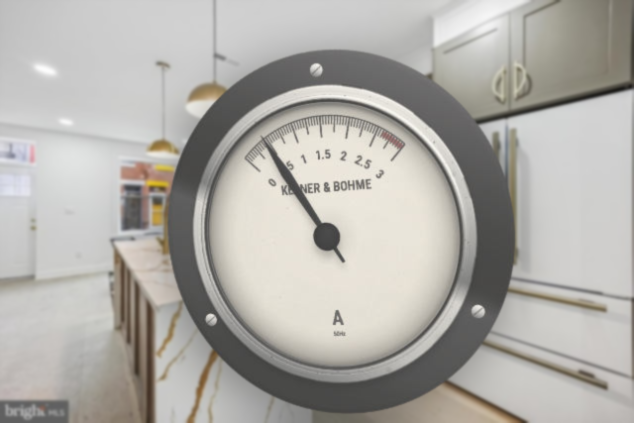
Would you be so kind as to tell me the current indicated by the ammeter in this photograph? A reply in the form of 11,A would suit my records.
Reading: 0.5,A
